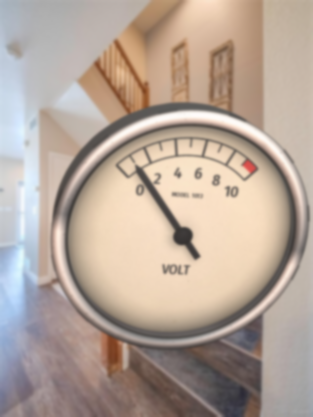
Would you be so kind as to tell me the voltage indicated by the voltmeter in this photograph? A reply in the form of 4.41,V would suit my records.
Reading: 1,V
